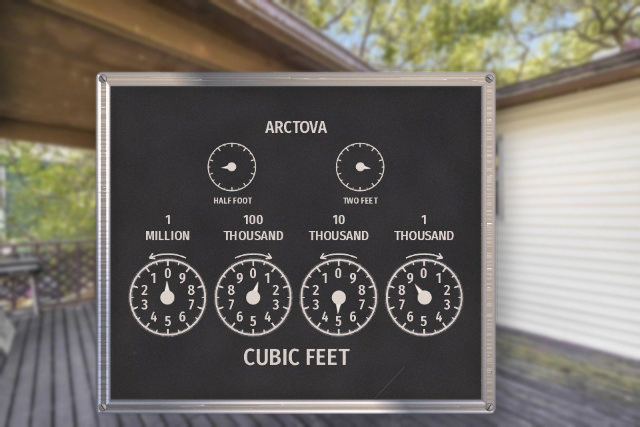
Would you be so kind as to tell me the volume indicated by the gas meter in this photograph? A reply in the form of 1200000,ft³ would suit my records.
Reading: 4900,ft³
